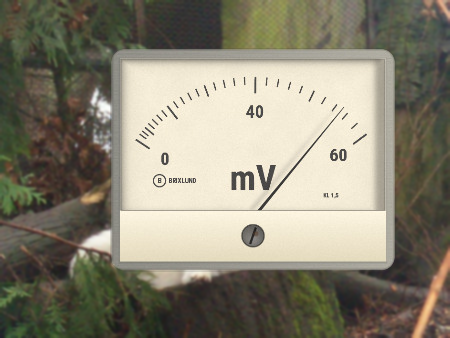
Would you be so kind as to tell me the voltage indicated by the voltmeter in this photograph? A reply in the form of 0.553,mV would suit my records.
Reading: 55,mV
